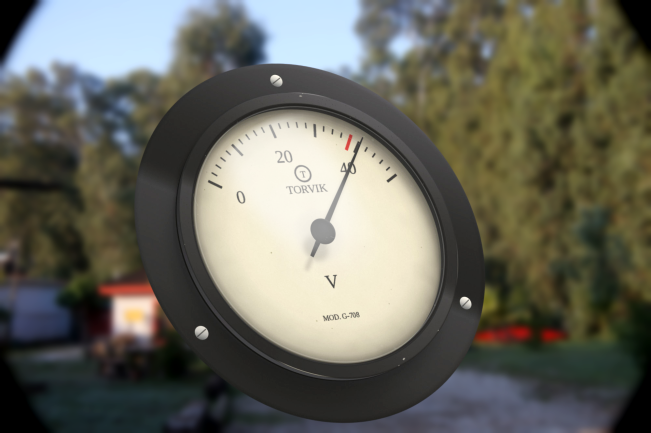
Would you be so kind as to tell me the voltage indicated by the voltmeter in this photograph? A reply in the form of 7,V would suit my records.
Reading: 40,V
